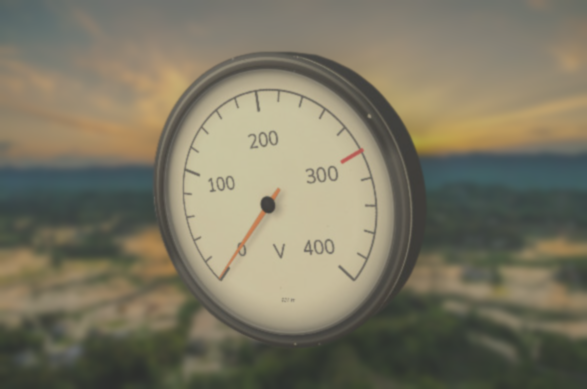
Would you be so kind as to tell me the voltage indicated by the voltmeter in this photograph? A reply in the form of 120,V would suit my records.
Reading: 0,V
